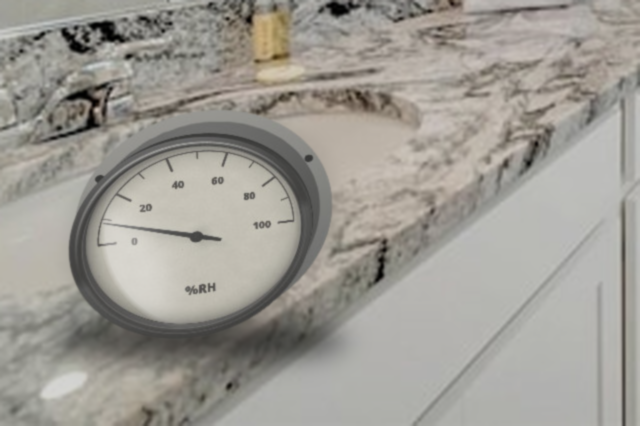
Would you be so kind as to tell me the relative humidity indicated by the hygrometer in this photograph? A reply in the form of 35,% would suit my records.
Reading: 10,%
